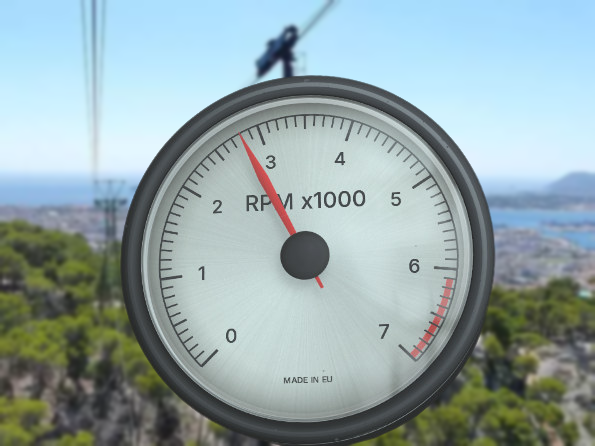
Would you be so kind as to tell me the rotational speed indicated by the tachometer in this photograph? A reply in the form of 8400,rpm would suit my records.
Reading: 2800,rpm
